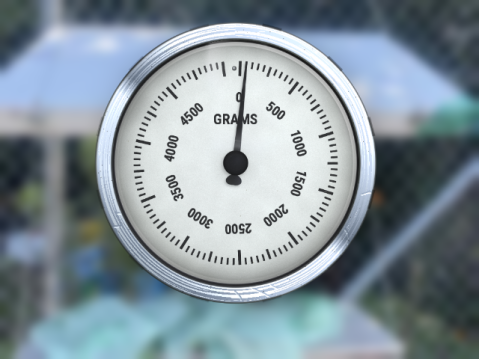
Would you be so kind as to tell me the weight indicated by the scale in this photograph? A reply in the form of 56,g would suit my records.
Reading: 50,g
